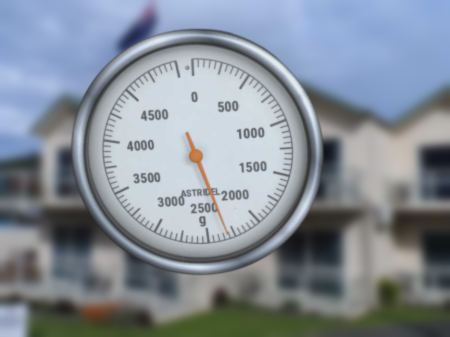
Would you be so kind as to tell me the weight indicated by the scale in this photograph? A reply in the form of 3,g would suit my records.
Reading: 2300,g
